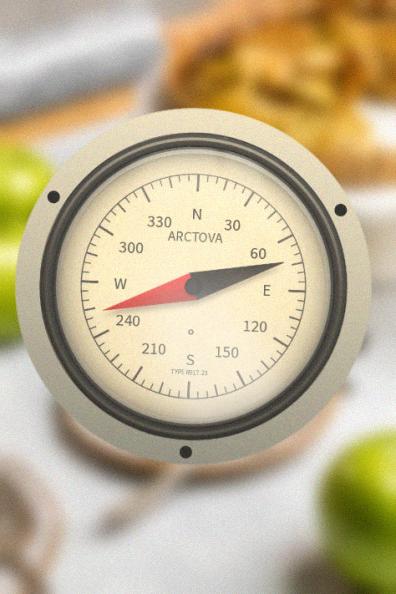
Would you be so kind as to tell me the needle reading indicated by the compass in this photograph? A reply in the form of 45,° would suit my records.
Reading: 252.5,°
